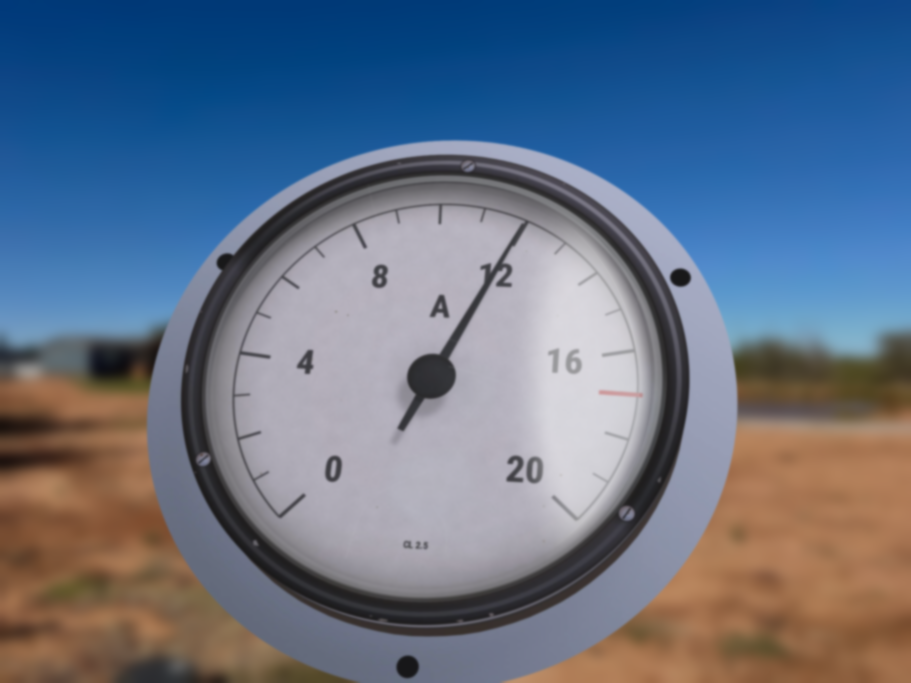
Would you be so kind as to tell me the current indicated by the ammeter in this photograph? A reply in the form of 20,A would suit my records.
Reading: 12,A
